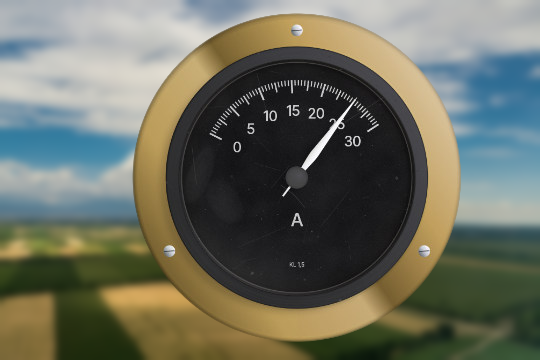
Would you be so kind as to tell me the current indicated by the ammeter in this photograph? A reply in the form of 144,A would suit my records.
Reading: 25,A
